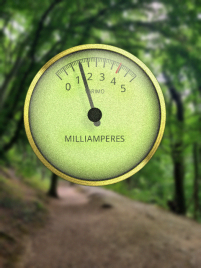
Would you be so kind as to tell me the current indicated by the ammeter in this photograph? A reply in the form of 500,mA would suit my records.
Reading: 1.5,mA
